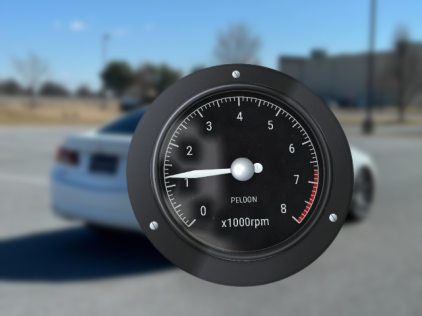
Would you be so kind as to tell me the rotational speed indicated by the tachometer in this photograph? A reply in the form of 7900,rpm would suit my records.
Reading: 1200,rpm
